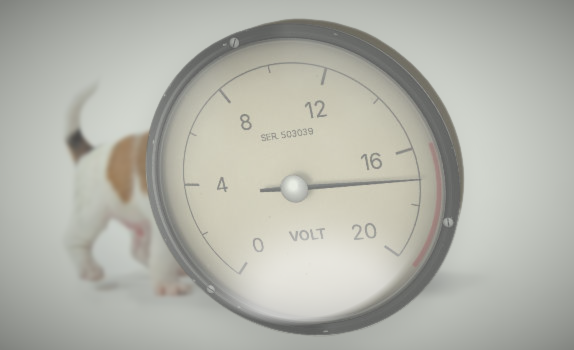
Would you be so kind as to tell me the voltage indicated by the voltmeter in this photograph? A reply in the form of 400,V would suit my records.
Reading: 17,V
